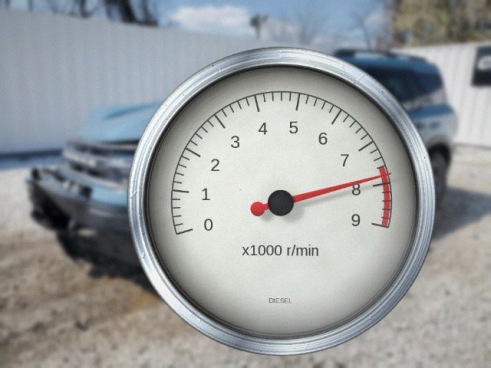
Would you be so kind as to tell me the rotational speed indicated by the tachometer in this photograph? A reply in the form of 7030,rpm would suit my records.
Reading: 7800,rpm
